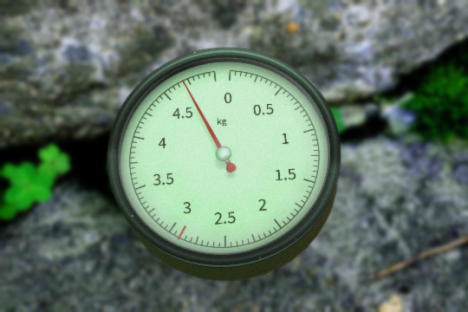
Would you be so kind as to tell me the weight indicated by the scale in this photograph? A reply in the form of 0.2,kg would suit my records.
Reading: 4.7,kg
